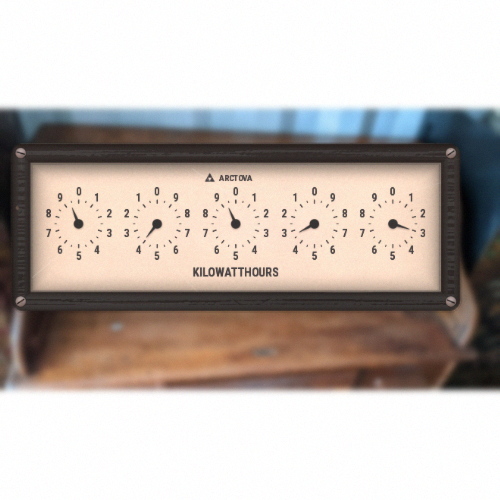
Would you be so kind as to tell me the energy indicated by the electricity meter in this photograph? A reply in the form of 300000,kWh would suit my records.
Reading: 93933,kWh
